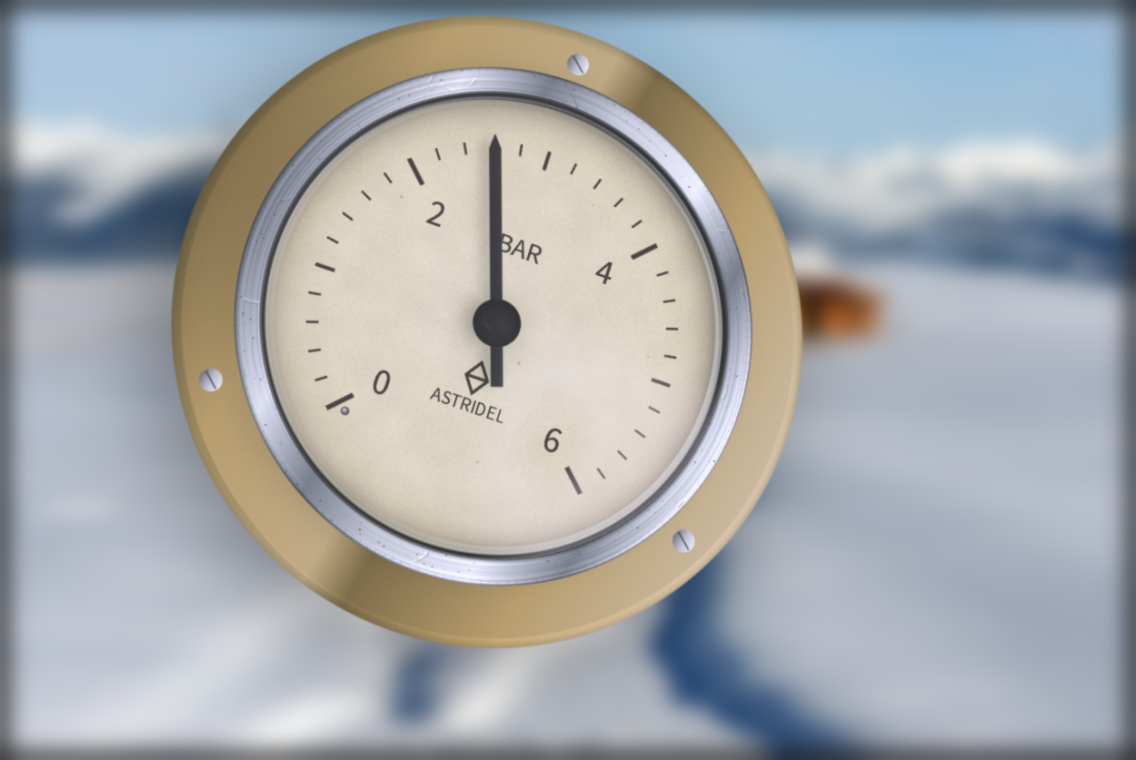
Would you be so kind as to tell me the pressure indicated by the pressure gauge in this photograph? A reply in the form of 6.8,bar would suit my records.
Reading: 2.6,bar
